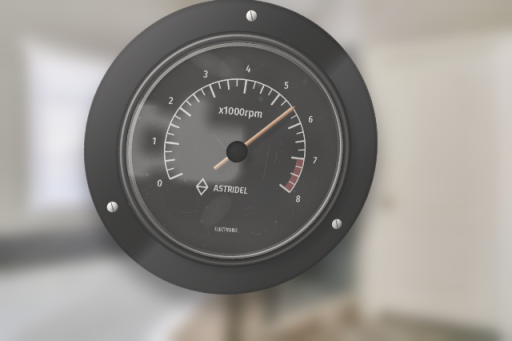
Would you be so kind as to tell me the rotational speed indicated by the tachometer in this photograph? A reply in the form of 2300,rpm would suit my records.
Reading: 5500,rpm
